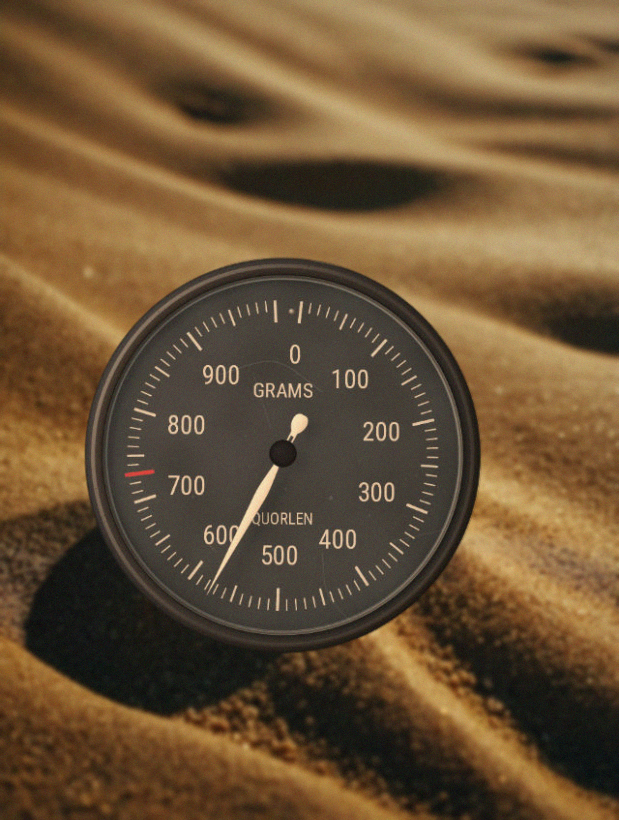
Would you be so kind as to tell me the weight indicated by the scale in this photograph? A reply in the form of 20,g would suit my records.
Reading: 575,g
